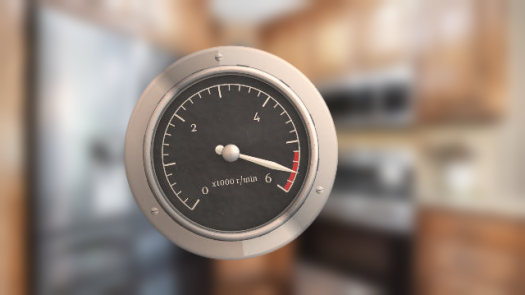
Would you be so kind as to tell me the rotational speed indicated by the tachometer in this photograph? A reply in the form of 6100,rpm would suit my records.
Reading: 5600,rpm
